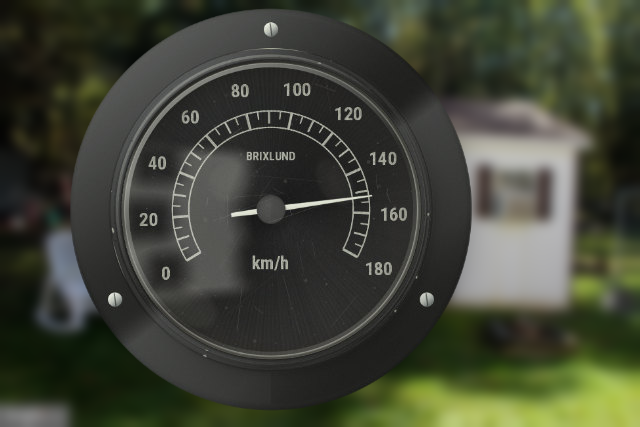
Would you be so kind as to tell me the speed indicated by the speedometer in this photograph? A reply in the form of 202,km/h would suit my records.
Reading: 152.5,km/h
